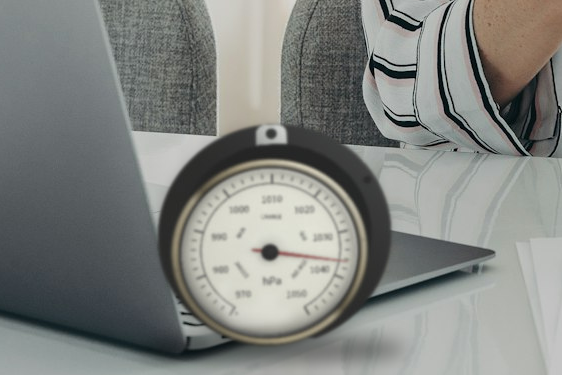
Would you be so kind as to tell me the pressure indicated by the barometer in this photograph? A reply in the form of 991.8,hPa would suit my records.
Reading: 1036,hPa
